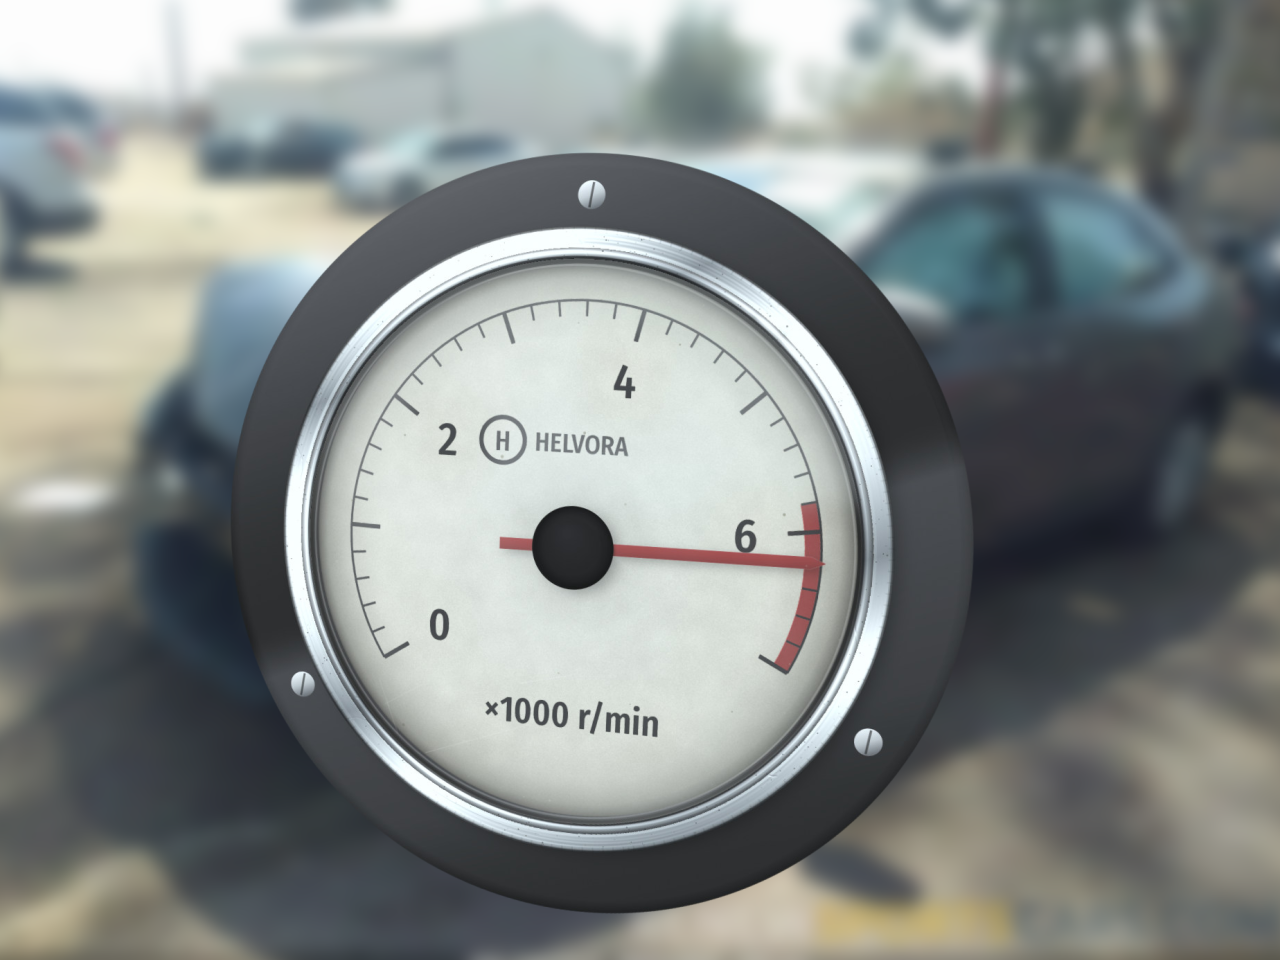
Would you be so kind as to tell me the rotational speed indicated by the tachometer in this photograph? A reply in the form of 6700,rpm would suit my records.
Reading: 6200,rpm
